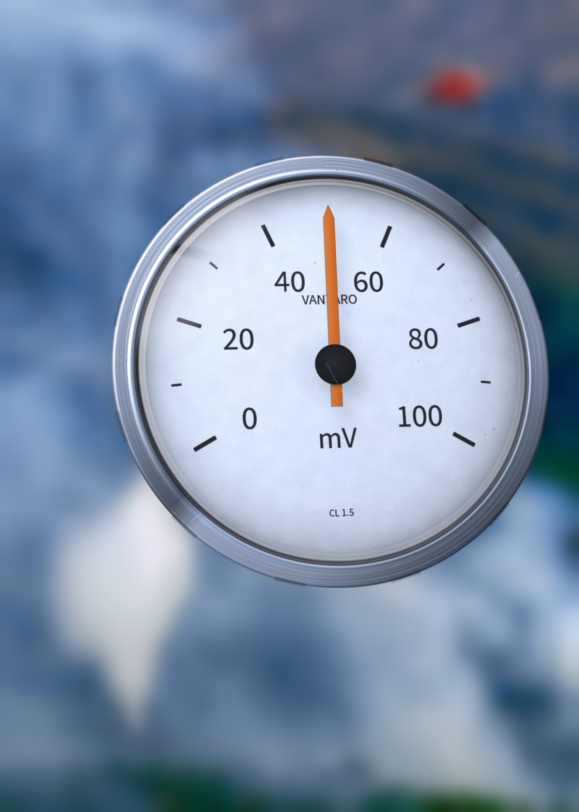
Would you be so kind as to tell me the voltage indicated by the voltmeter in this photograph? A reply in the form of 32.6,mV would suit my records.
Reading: 50,mV
